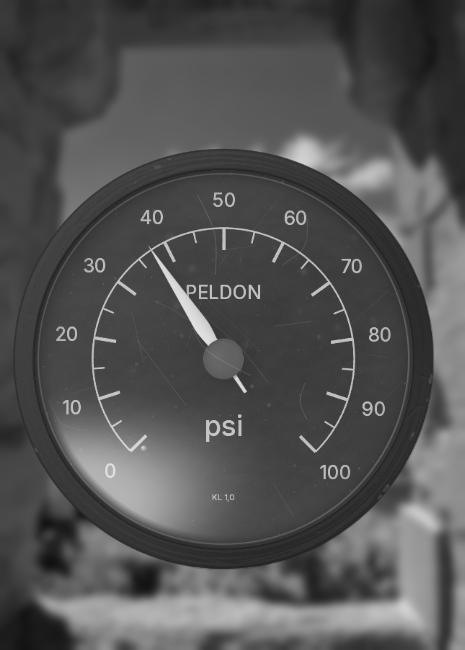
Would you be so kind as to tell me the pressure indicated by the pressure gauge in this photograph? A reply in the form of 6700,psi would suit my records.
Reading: 37.5,psi
